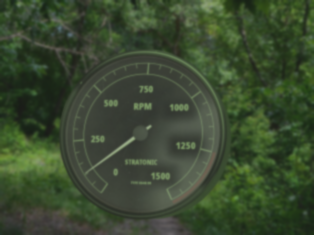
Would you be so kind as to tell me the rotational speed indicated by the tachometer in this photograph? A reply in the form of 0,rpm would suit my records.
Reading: 100,rpm
